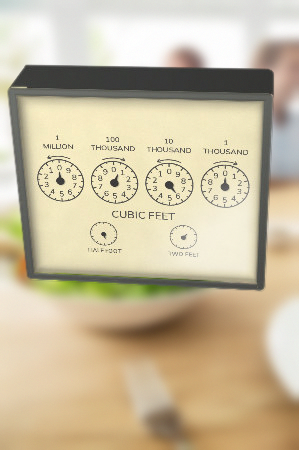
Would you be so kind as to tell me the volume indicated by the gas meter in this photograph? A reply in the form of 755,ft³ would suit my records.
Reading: 6000,ft³
